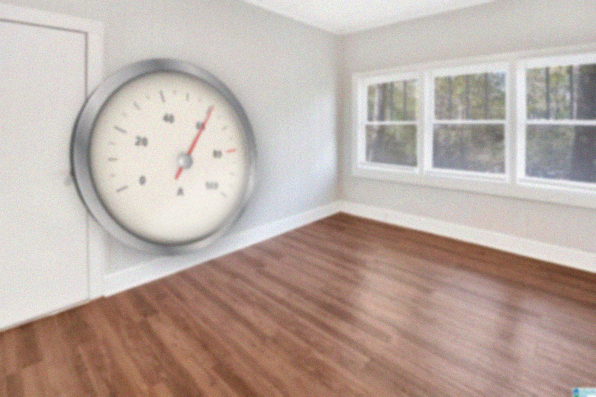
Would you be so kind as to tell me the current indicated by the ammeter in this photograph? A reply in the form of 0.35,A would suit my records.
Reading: 60,A
